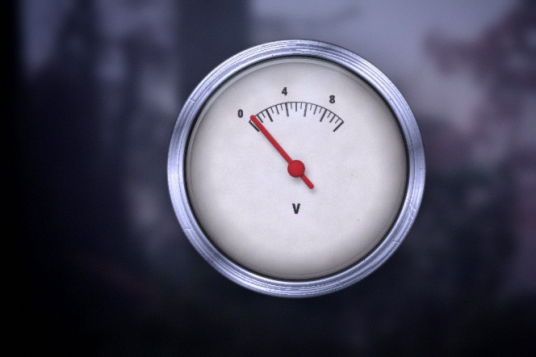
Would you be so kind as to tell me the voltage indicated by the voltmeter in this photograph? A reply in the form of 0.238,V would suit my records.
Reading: 0.5,V
